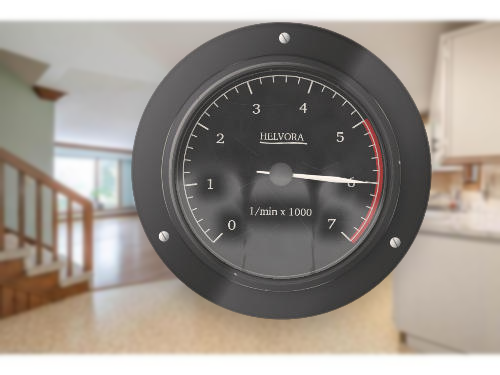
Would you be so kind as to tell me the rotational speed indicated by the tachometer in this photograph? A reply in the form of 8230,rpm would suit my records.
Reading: 6000,rpm
